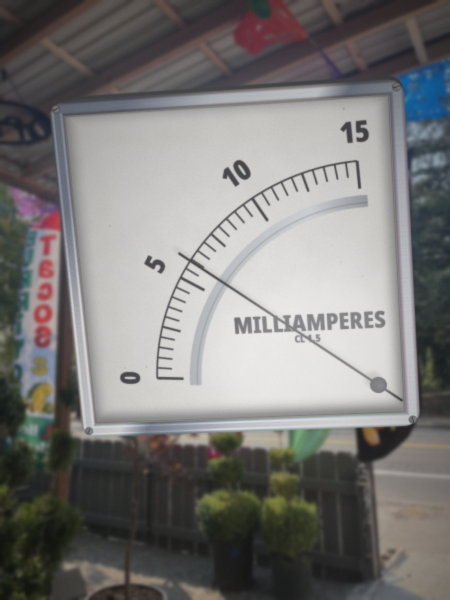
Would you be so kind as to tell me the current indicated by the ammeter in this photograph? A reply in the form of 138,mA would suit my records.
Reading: 6,mA
